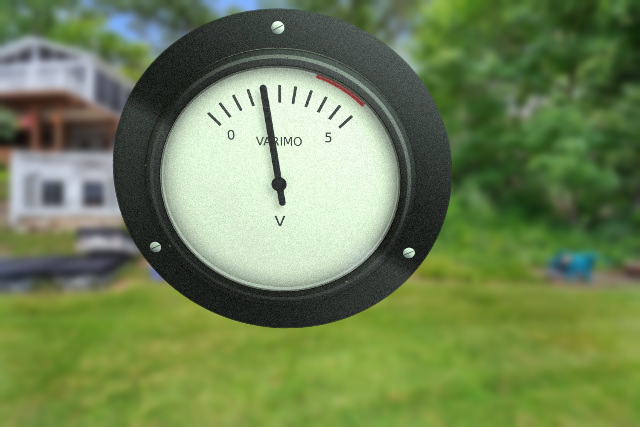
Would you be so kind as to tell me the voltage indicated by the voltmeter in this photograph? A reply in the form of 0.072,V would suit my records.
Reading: 2,V
